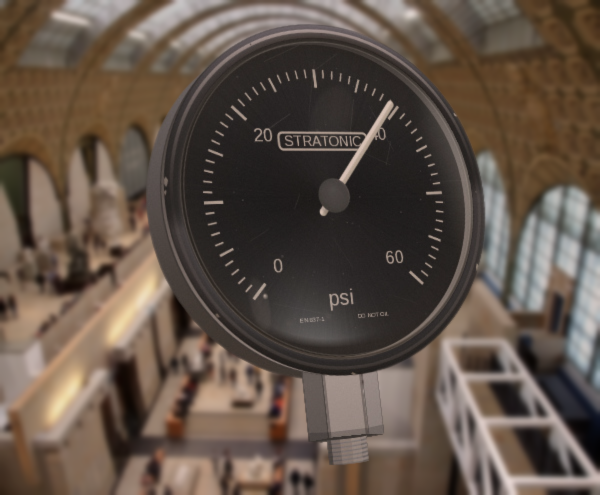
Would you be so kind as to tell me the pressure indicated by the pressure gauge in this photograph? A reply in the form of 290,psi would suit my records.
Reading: 39,psi
